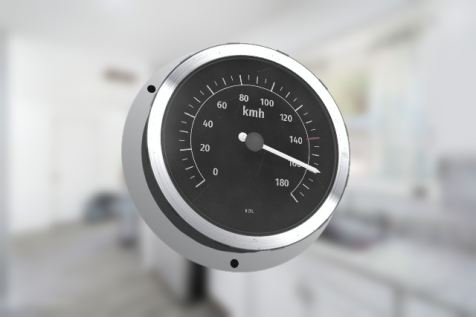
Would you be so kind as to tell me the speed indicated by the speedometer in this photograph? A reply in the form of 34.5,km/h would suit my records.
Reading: 160,km/h
